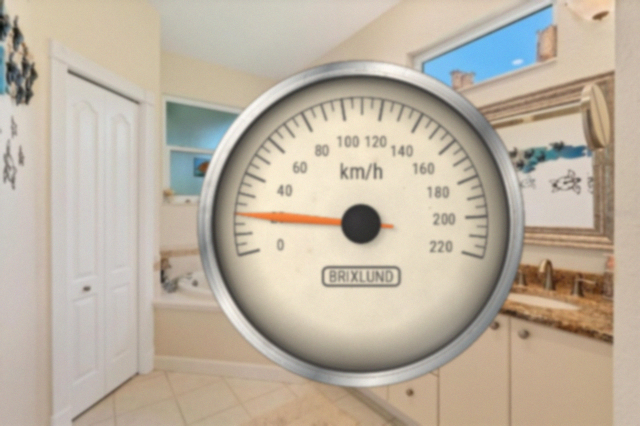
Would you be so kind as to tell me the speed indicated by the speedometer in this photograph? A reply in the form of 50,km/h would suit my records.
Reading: 20,km/h
